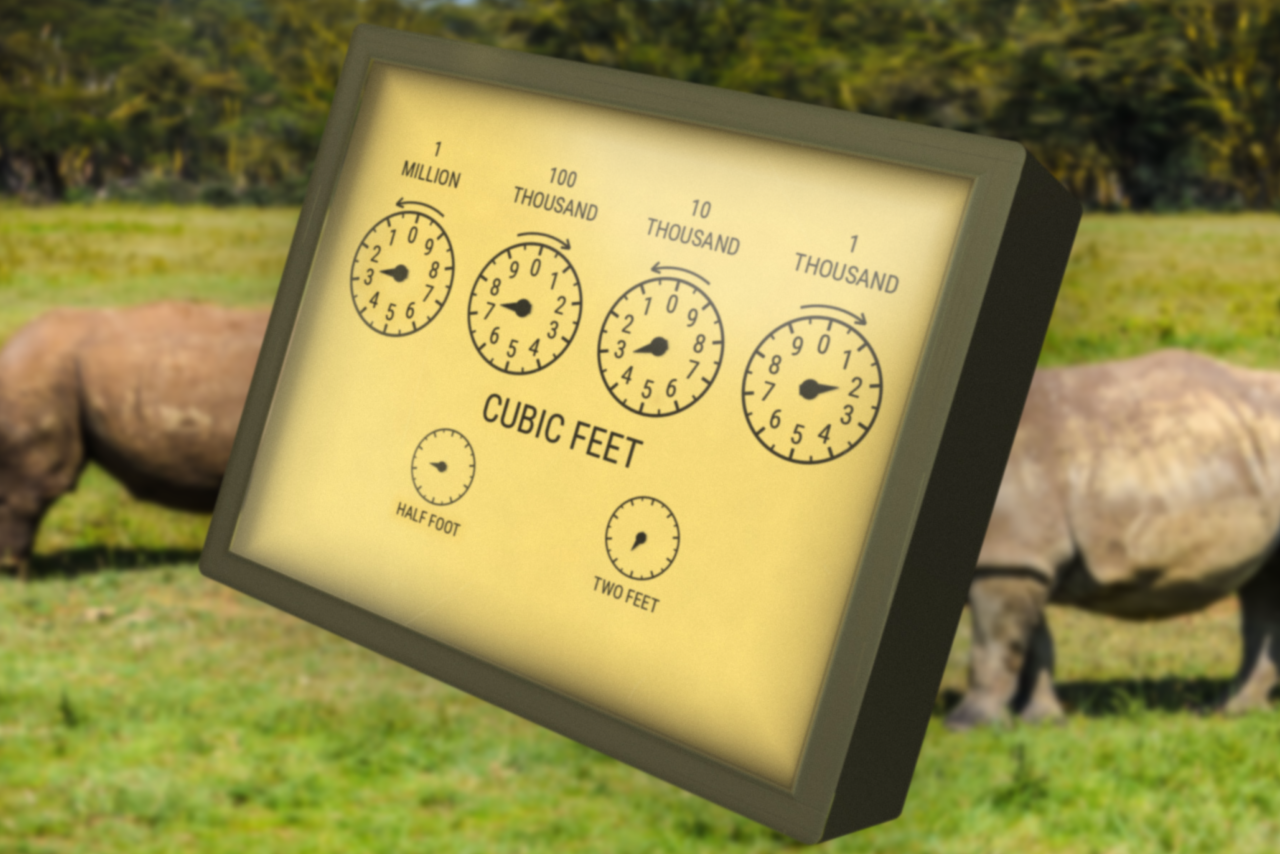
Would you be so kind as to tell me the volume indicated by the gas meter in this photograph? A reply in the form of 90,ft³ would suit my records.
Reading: 273200,ft³
